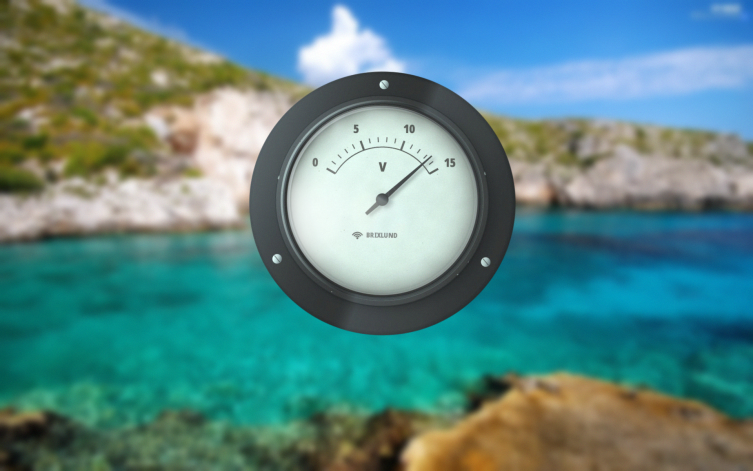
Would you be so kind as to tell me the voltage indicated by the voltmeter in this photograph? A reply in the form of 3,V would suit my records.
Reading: 13.5,V
